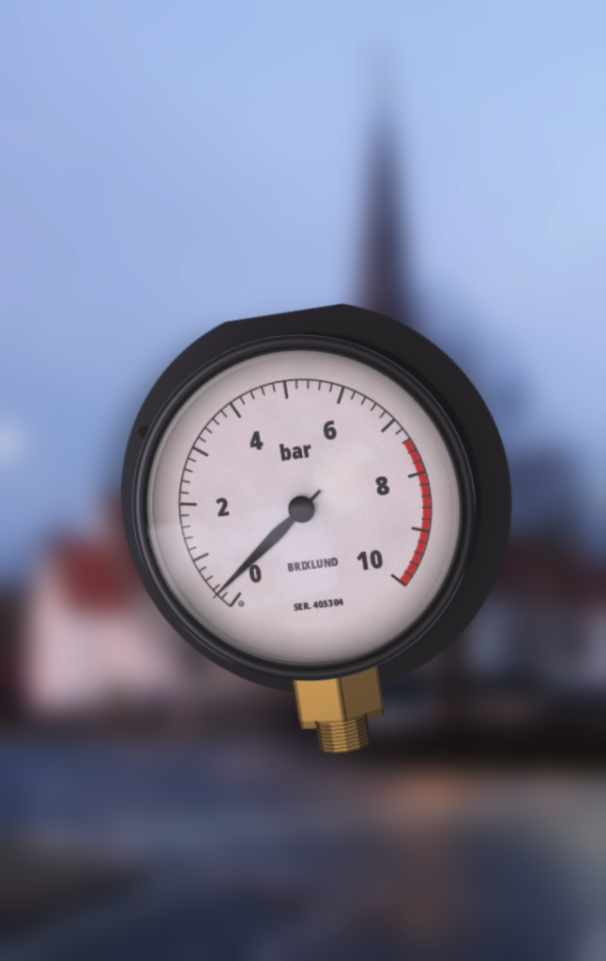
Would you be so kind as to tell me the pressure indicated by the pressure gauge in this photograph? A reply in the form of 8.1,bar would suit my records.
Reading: 0.3,bar
